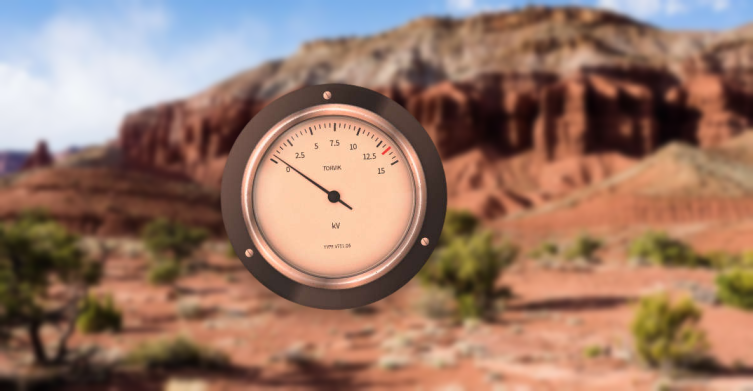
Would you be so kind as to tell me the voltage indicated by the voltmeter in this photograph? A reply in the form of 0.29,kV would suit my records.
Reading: 0.5,kV
